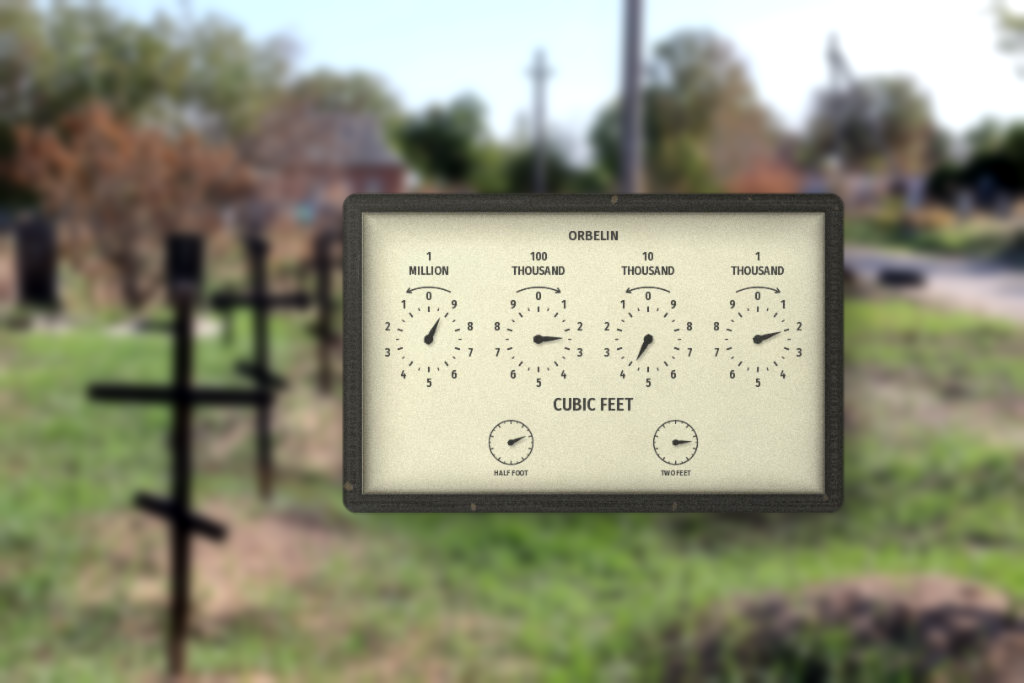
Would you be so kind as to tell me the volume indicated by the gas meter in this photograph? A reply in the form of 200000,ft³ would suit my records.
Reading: 924200,ft³
